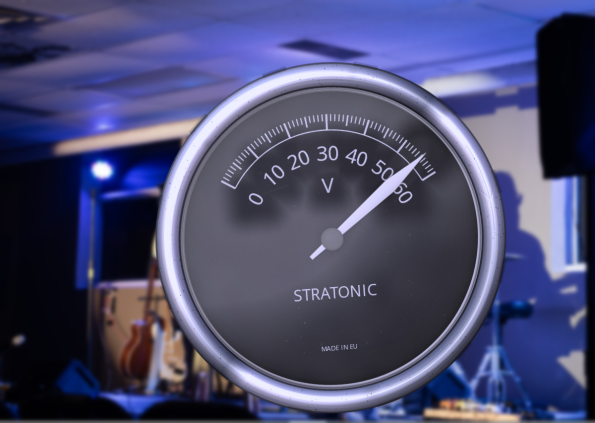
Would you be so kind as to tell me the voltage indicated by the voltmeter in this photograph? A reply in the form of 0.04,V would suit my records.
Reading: 55,V
